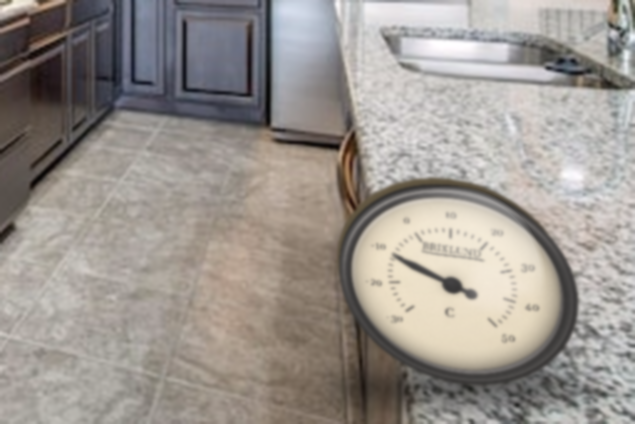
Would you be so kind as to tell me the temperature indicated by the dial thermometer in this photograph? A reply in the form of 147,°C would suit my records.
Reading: -10,°C
